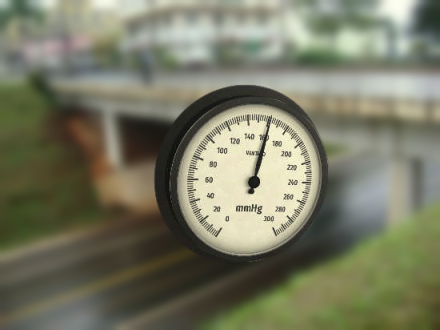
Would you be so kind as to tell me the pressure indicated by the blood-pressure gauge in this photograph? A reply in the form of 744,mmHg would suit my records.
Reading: 160,mmHg
